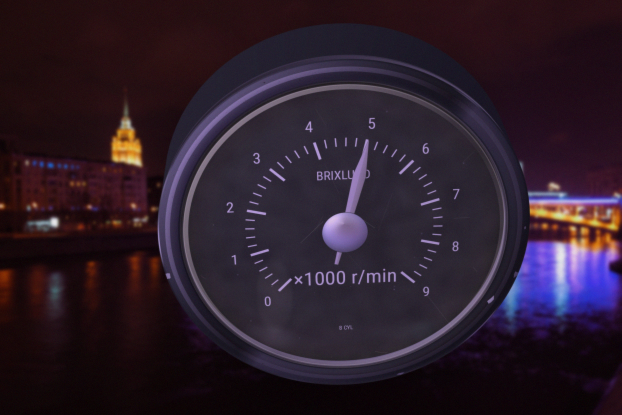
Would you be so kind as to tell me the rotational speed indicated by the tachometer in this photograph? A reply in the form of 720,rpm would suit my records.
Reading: 5000,rpm
